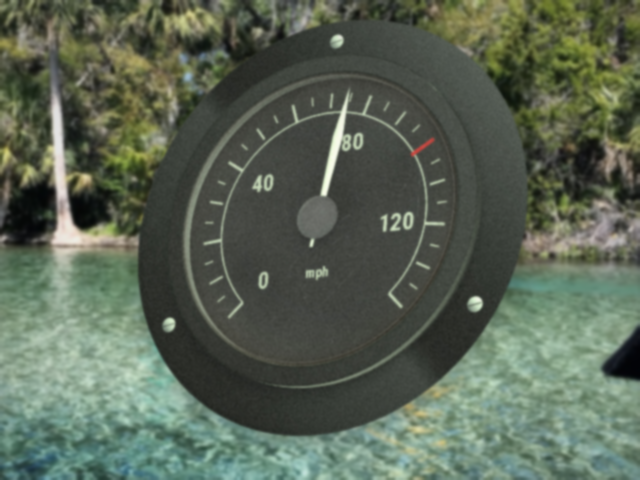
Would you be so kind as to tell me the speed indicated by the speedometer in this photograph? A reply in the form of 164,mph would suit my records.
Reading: 75,mph
